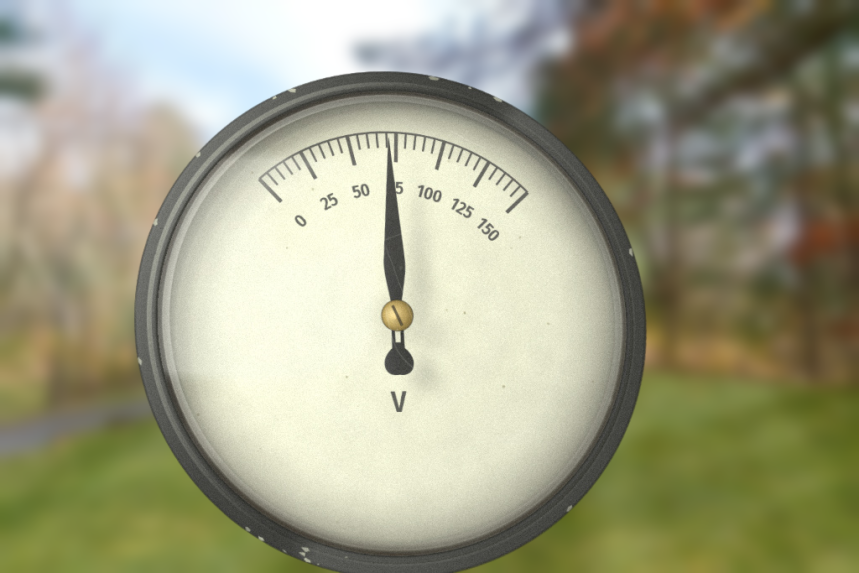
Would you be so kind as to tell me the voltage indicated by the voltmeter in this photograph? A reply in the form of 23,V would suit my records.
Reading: 70,V
